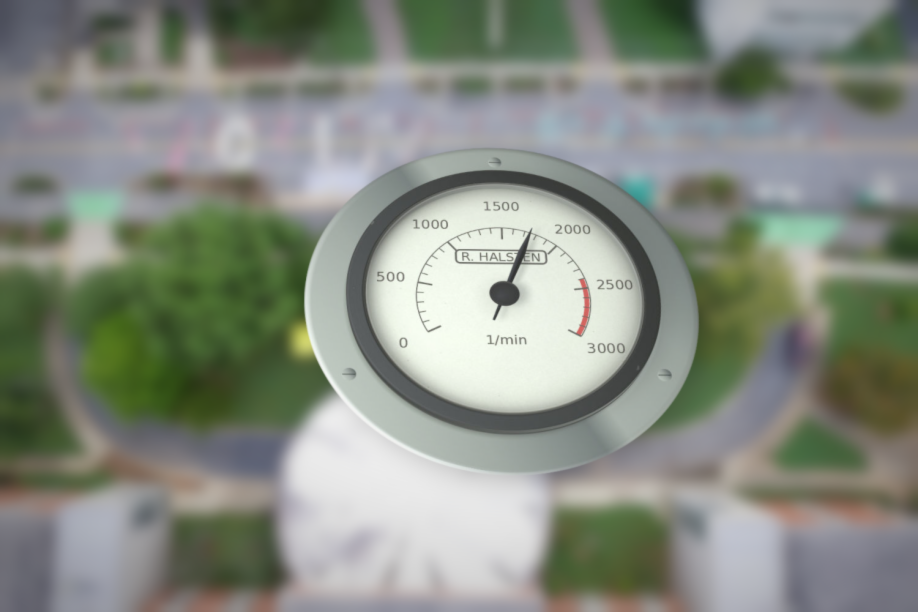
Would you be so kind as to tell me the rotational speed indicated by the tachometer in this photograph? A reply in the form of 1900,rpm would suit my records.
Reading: 1750,rpm
